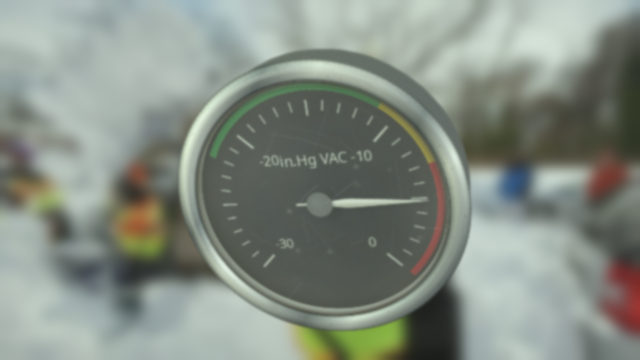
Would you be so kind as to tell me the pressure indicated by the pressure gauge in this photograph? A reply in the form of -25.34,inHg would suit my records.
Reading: -5,inHg
